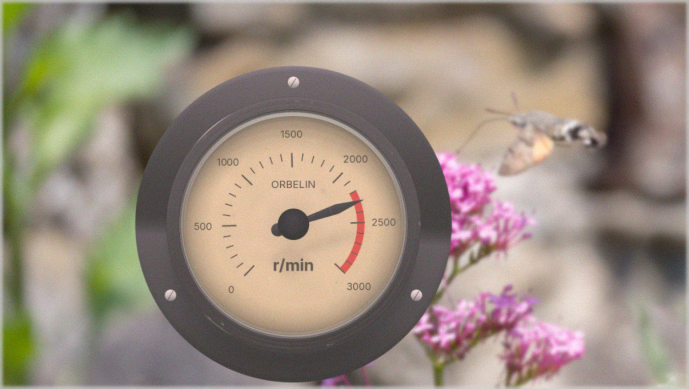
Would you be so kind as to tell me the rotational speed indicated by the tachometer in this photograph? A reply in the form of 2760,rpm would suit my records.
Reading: 2300,rpm
